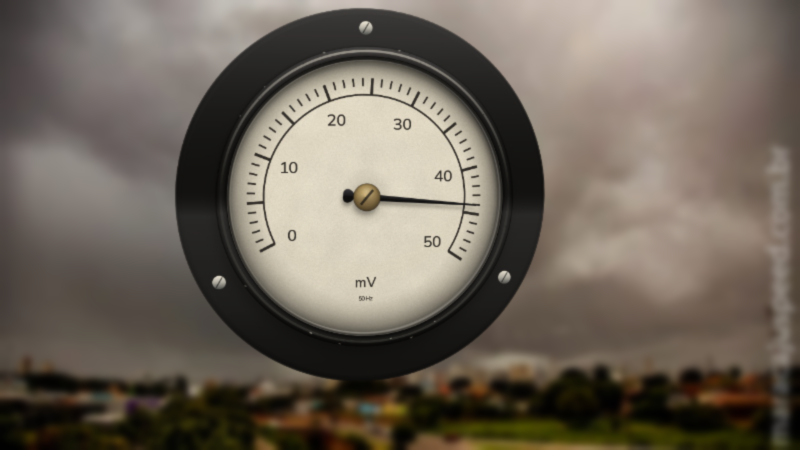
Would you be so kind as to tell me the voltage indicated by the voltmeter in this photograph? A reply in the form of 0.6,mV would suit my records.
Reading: 44,mV
